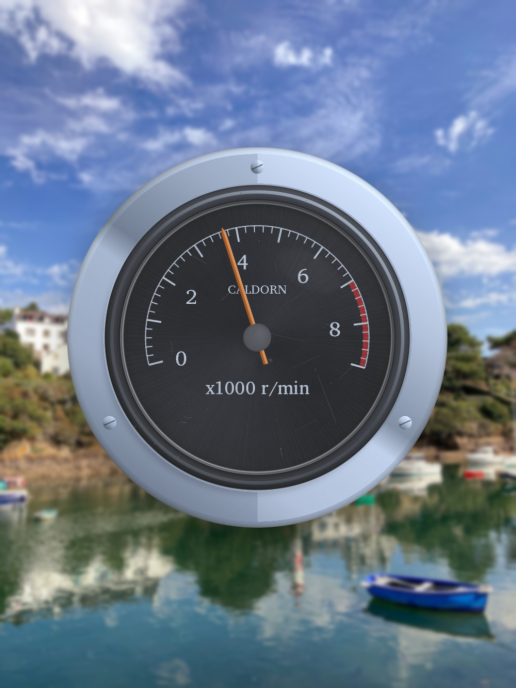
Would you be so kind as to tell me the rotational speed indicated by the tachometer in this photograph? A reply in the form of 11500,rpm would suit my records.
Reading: 3700,rpm
